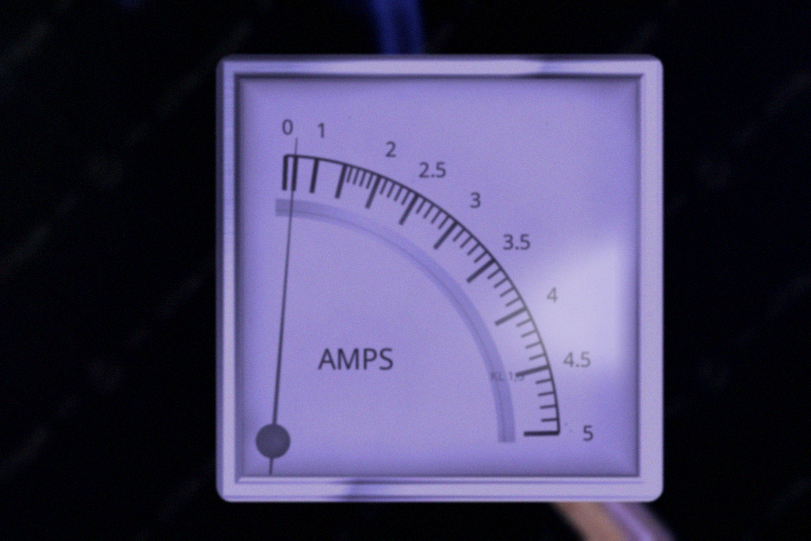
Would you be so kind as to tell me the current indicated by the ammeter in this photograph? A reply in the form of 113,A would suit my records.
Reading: 0.5,A
